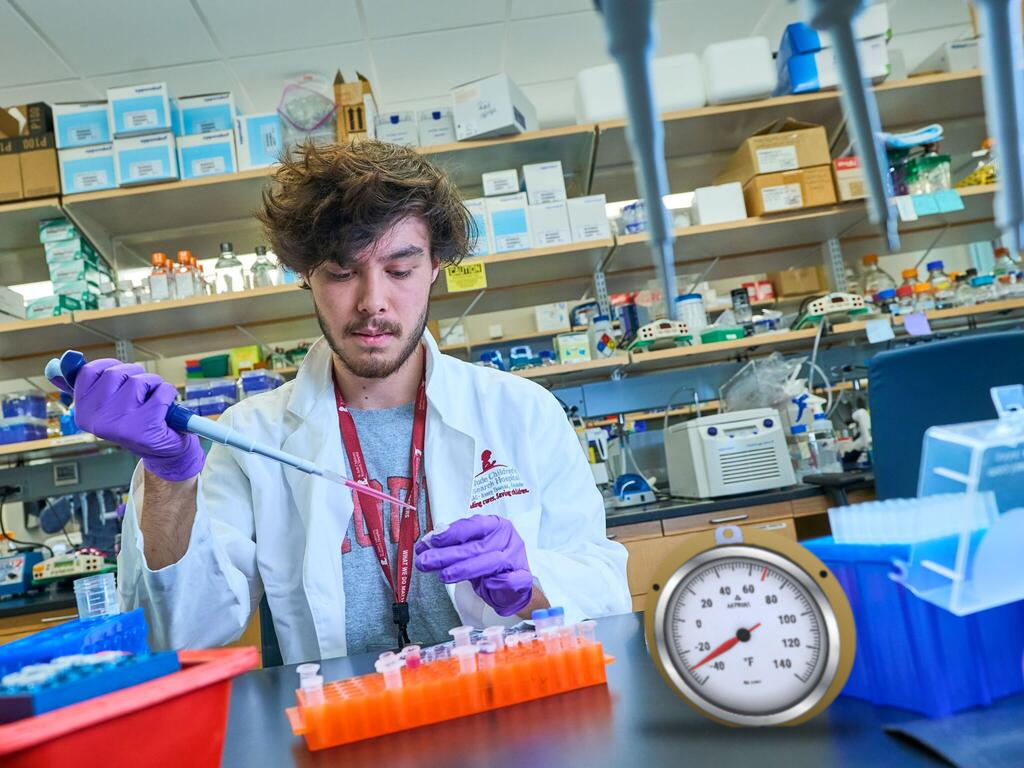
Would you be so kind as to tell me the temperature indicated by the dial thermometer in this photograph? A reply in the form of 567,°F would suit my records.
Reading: -30,°F
